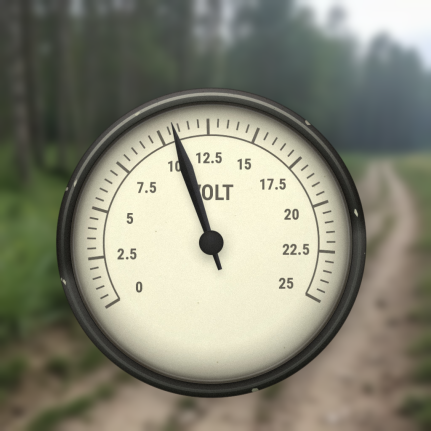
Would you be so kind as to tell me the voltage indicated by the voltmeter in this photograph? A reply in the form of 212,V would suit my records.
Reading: 10.75,V
